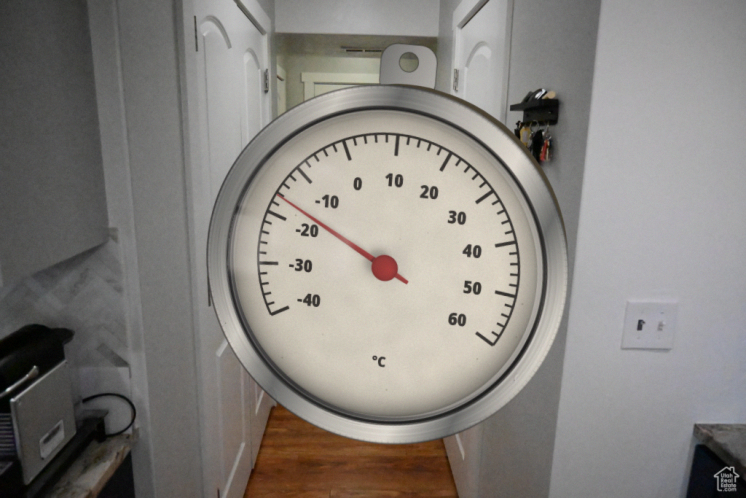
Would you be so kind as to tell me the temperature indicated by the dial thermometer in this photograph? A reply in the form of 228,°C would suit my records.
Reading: -16,°C
